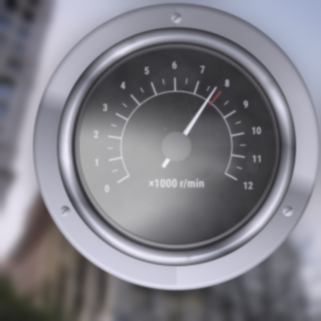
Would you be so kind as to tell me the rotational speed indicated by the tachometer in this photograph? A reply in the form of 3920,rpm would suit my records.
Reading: 7750,rpm
